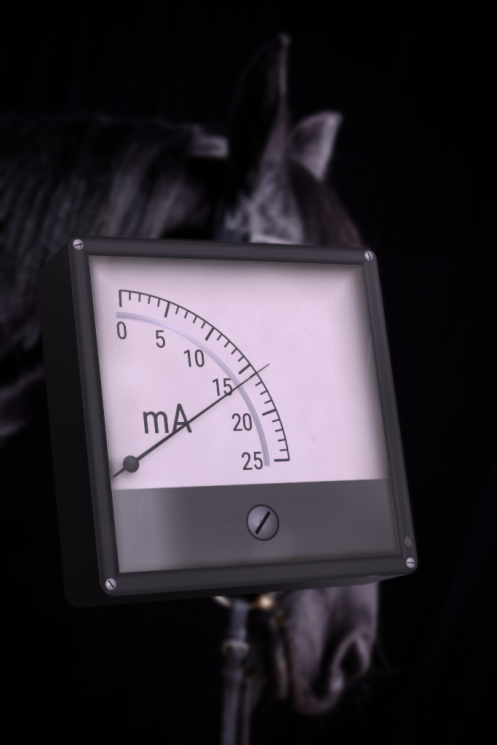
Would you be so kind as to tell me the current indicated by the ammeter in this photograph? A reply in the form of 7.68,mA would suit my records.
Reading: 16,mA
